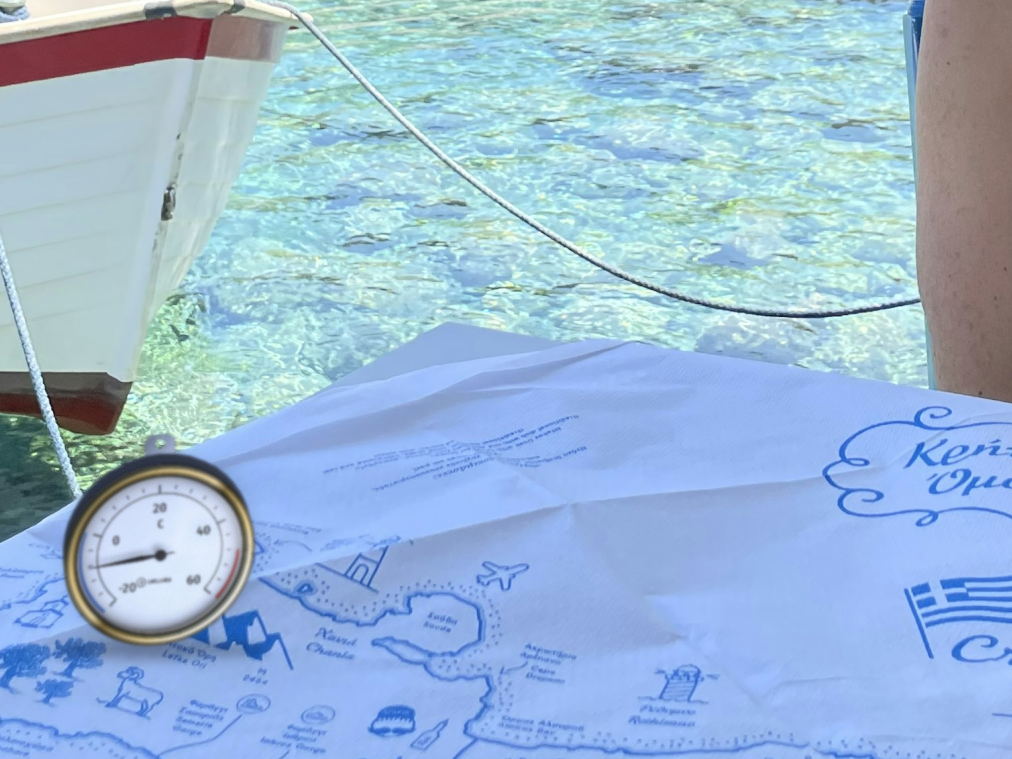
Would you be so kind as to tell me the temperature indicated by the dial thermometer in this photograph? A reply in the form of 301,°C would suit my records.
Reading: -8,°C
